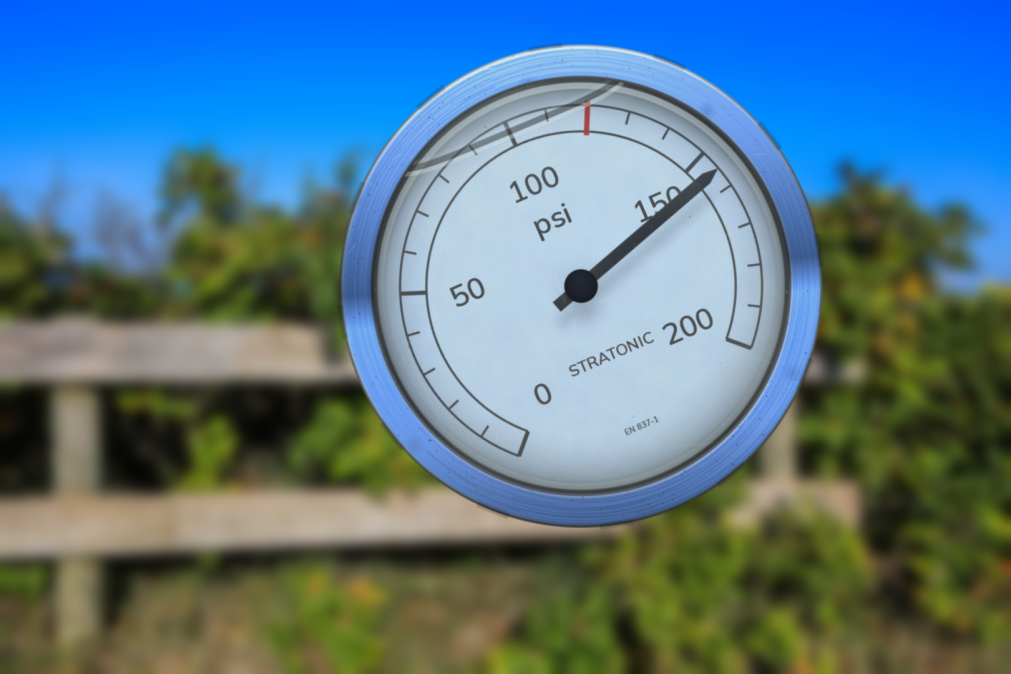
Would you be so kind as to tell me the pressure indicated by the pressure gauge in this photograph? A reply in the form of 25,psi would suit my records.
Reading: 155,psi
